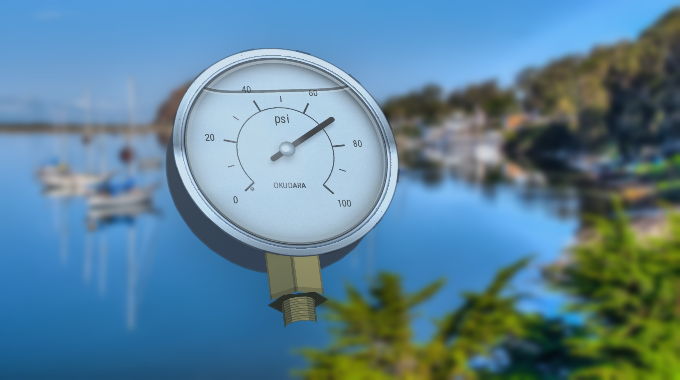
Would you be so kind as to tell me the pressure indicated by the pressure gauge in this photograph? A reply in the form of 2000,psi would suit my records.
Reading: 70,psi
